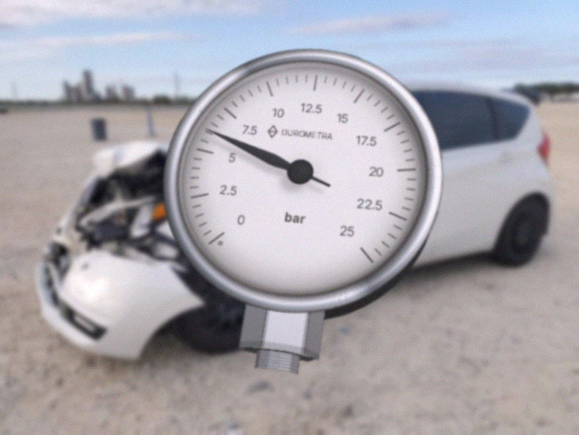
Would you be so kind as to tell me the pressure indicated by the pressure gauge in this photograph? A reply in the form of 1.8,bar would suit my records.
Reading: 6,bar
